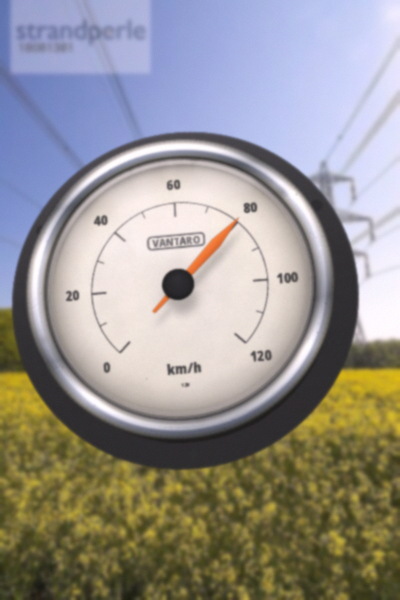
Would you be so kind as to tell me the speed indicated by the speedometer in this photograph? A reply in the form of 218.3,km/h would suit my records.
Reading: 80,km/h
